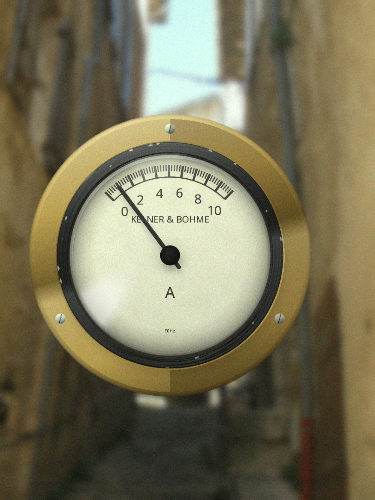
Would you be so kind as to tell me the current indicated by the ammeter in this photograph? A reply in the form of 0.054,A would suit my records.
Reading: 1,A
